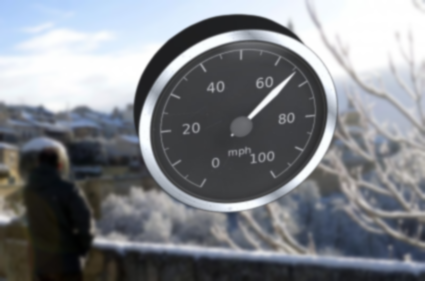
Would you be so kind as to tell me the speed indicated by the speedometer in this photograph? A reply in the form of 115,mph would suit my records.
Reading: 65,mph
